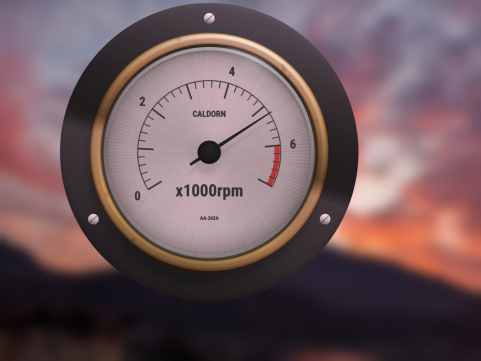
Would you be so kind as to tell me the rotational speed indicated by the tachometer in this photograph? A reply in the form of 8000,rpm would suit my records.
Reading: 5200,rpm
